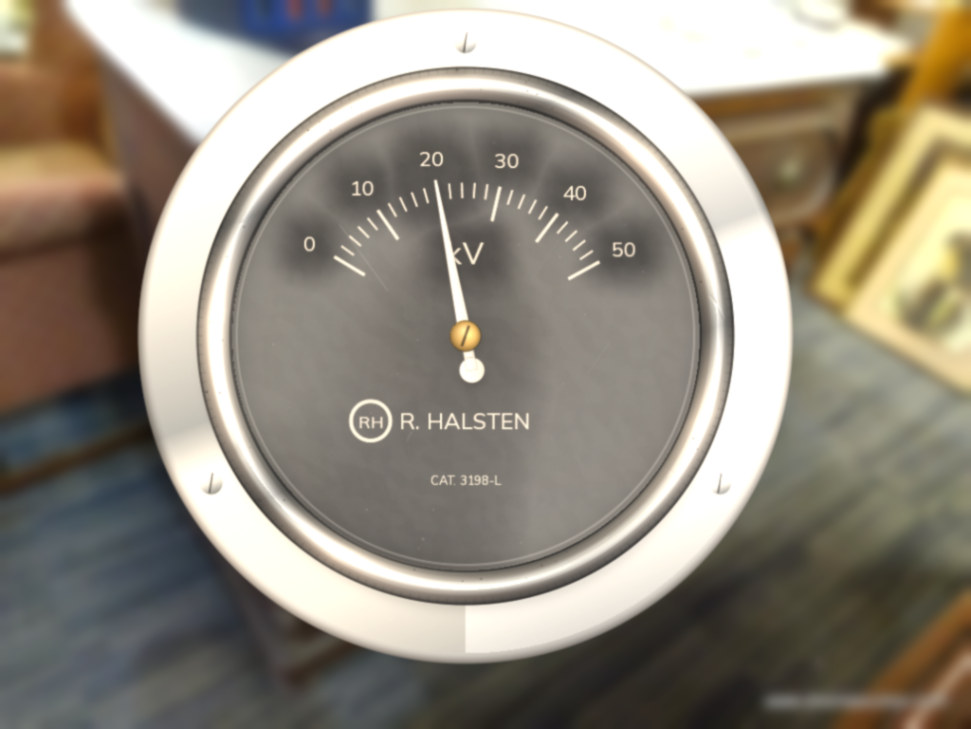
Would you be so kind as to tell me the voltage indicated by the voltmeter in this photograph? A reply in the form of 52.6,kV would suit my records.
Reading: 20,kV
